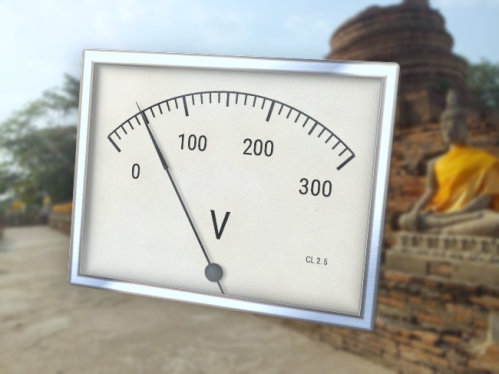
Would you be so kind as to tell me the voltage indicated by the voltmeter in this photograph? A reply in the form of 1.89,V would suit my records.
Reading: 50,V
